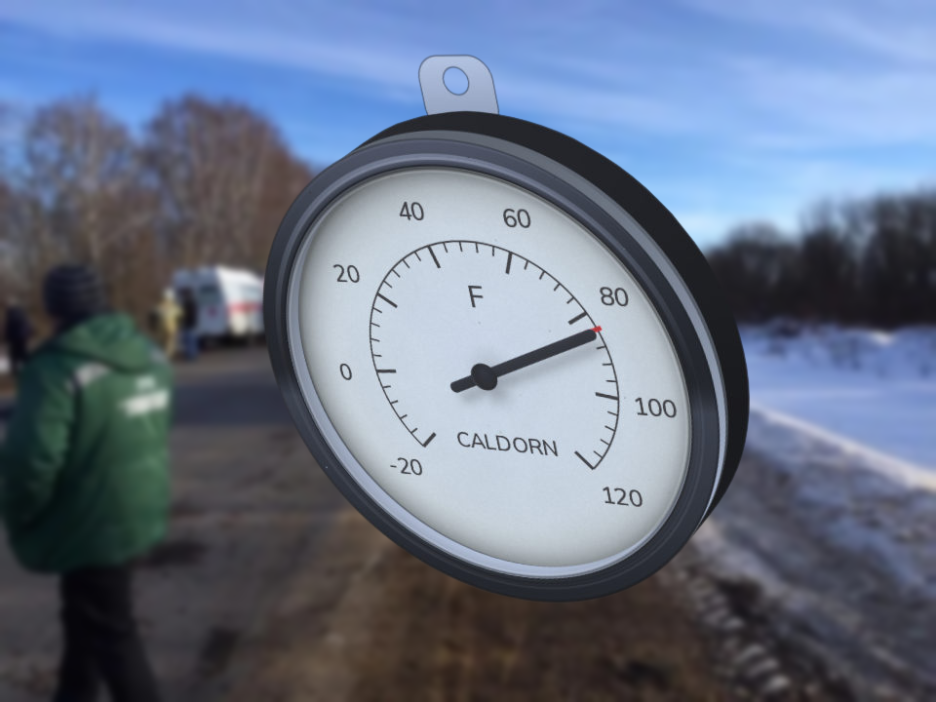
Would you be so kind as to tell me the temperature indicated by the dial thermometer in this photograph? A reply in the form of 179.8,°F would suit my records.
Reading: 84,°F
